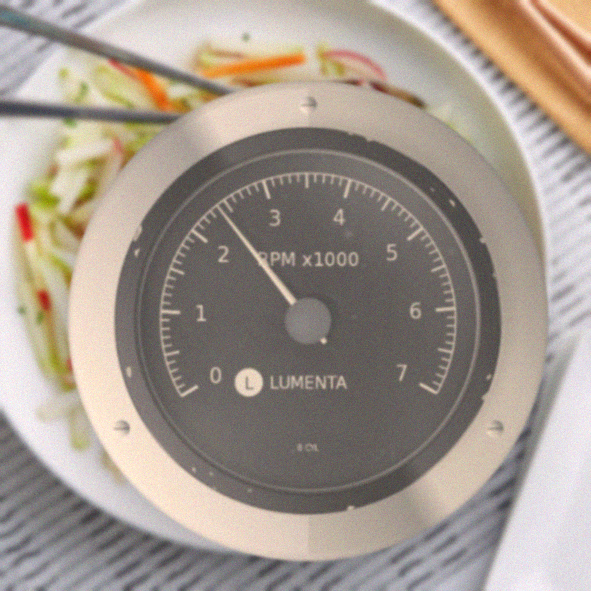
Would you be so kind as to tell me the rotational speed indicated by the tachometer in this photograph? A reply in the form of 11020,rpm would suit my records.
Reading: 2400,rpm
